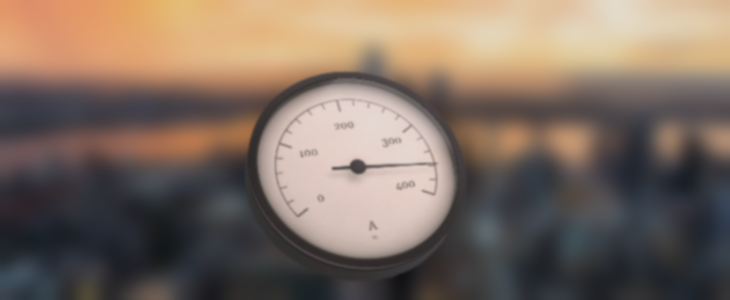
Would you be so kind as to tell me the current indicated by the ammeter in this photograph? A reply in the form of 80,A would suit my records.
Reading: 360,A
